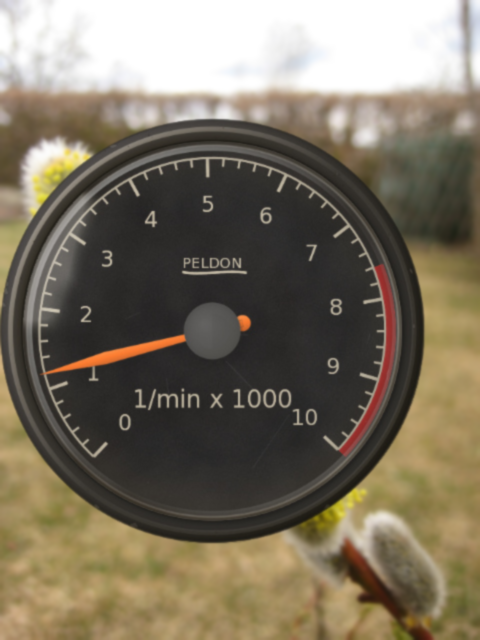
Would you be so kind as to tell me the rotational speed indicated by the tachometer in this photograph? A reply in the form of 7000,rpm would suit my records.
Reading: 1200,rpm
